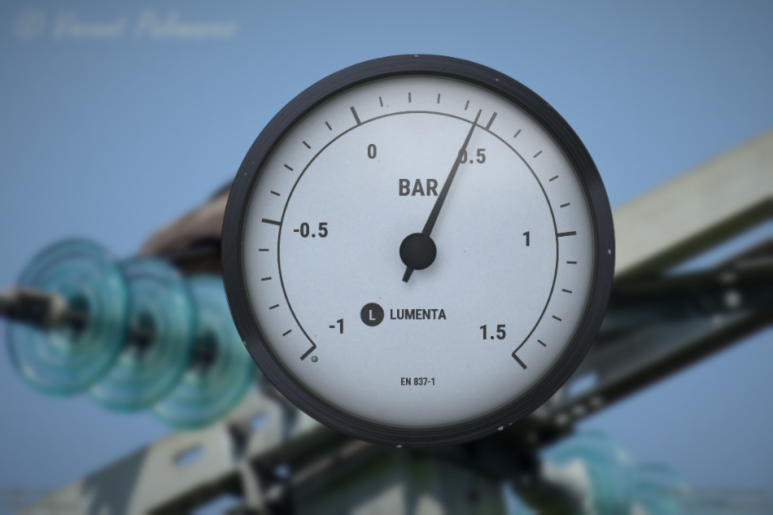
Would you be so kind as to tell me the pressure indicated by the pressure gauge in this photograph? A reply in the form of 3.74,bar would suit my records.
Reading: 0.45,bar
